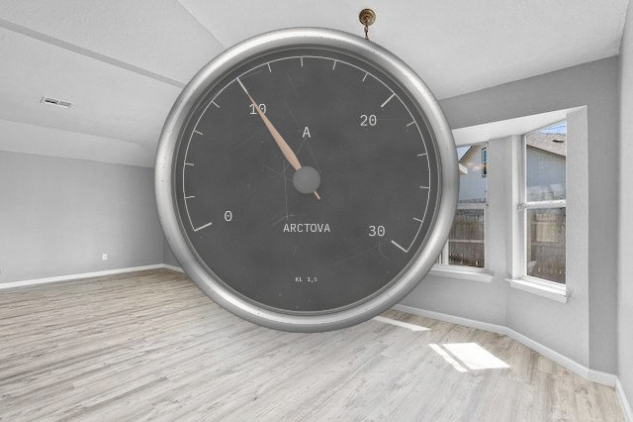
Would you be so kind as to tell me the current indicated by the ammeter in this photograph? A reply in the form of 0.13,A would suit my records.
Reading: 10,A
